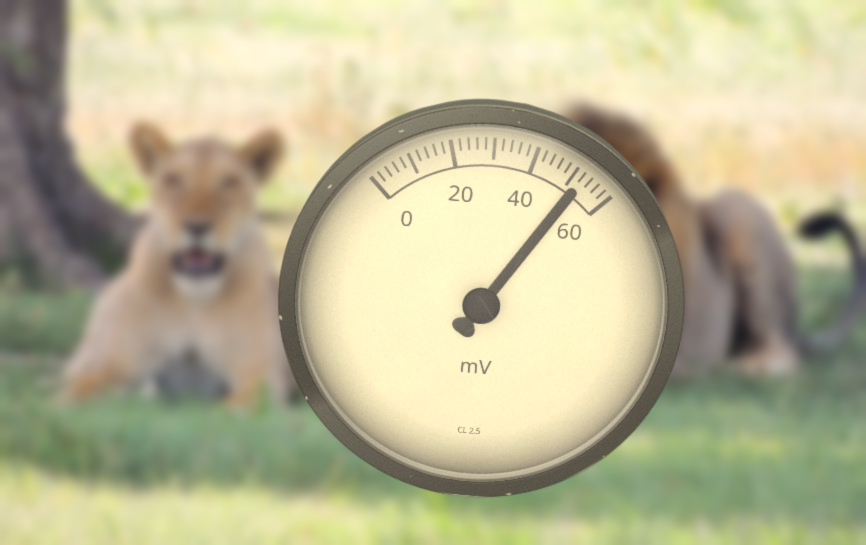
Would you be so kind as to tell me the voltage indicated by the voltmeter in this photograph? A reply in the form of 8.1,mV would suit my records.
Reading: 52,mV
